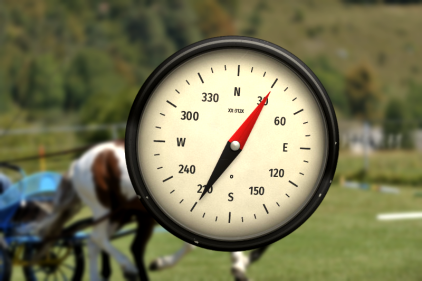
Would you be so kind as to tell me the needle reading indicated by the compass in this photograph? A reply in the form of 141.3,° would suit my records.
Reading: 30,°
